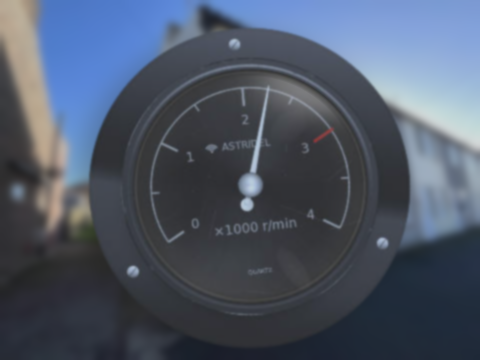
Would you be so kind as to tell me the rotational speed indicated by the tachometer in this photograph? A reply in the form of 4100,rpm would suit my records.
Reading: 2250,rpm
